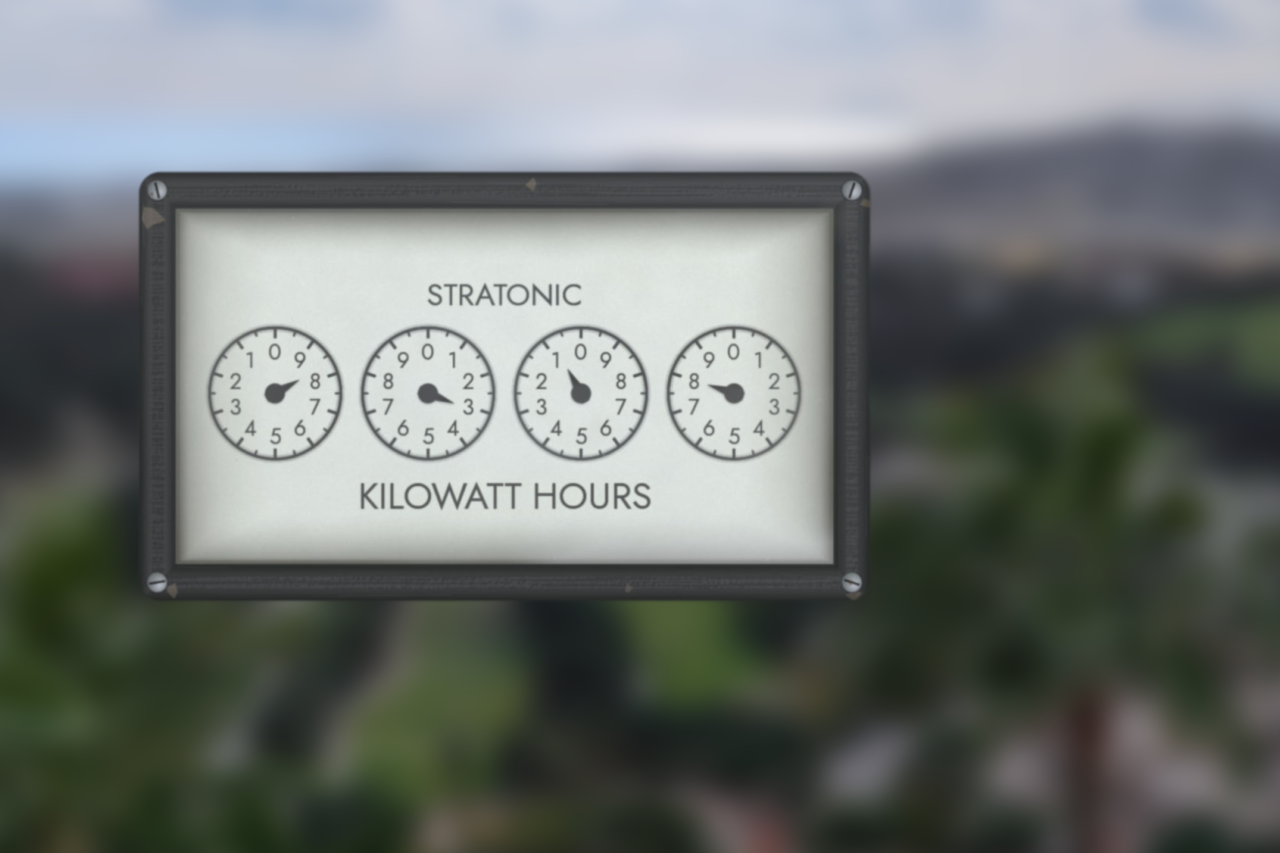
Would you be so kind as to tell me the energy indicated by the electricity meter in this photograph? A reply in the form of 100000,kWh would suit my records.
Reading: 8308,kWh
